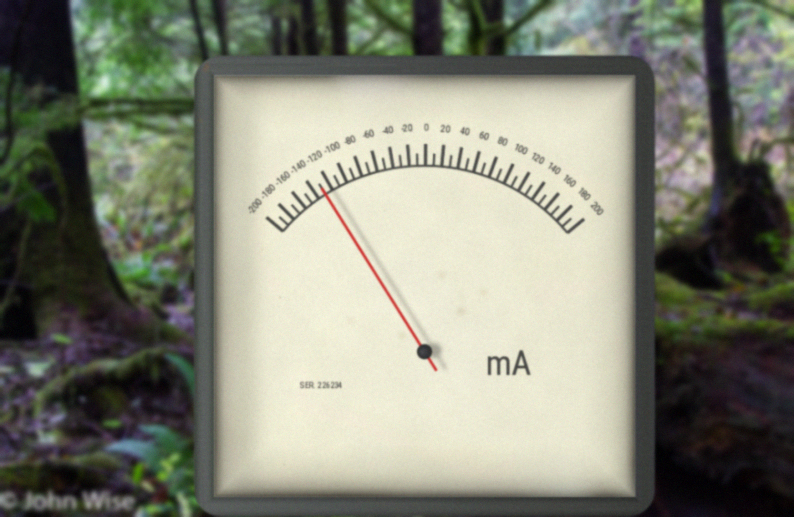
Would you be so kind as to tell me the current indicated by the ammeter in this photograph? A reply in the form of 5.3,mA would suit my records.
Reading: -130,mA
